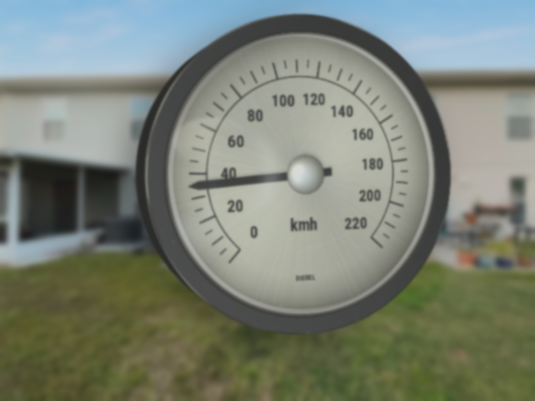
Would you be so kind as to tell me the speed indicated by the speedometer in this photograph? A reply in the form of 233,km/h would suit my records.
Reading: 35,km/h
